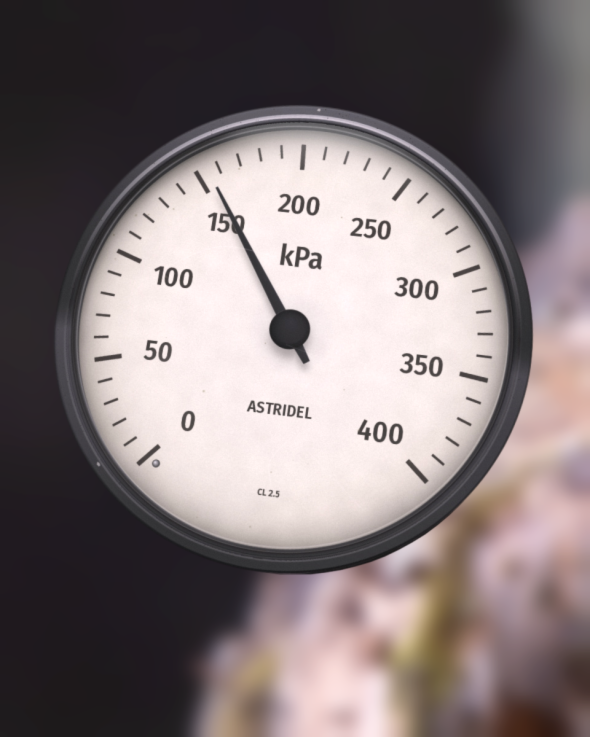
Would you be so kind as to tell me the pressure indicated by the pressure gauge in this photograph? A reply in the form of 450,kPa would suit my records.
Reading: 155,kPa
